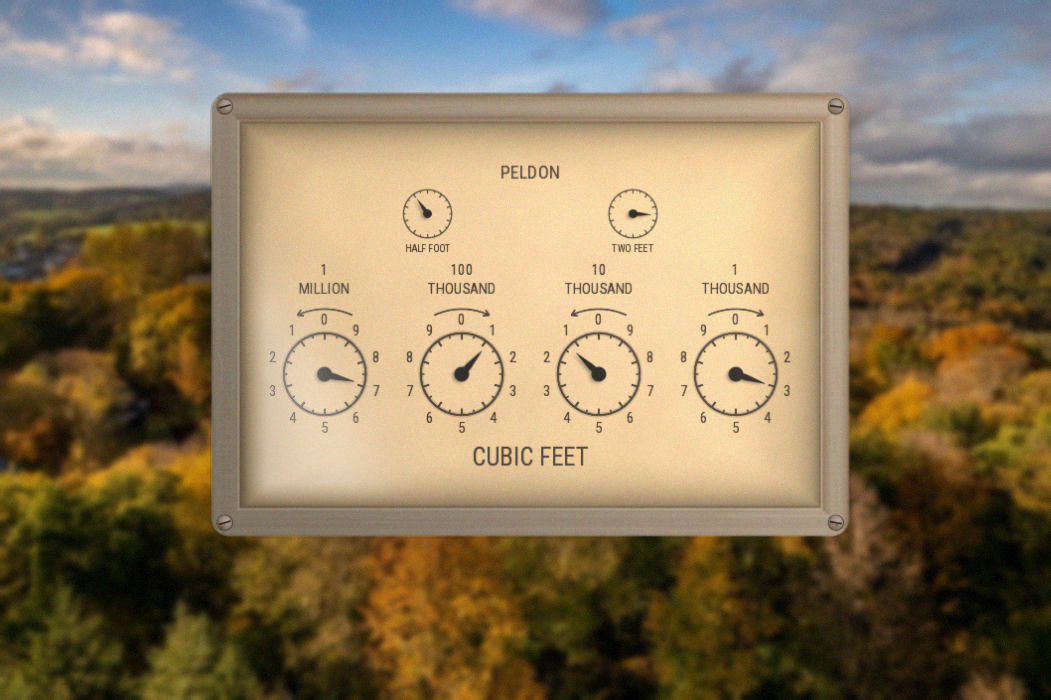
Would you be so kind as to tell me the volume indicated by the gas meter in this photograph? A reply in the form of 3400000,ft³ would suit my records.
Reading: 711300,ft³
